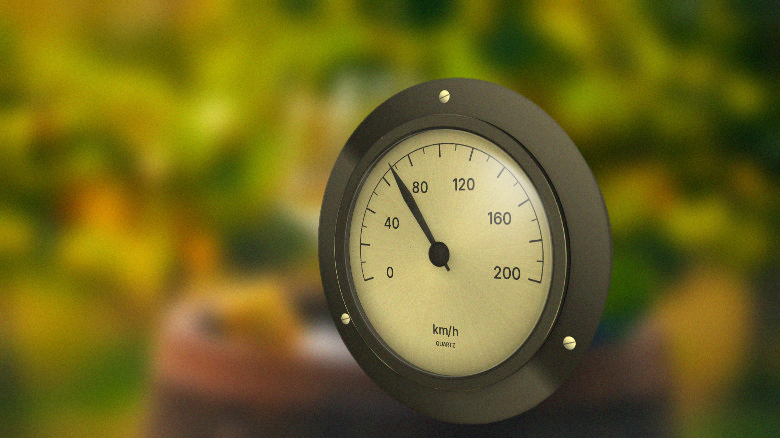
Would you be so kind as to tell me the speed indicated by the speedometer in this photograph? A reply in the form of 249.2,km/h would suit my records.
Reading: 70,km/h
